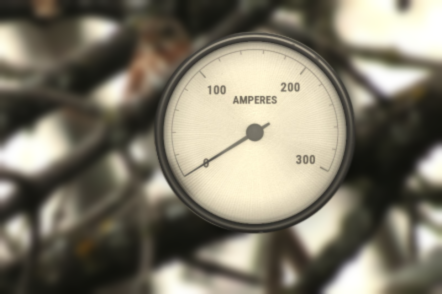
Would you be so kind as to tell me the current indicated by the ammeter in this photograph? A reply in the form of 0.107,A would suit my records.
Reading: 0,A
